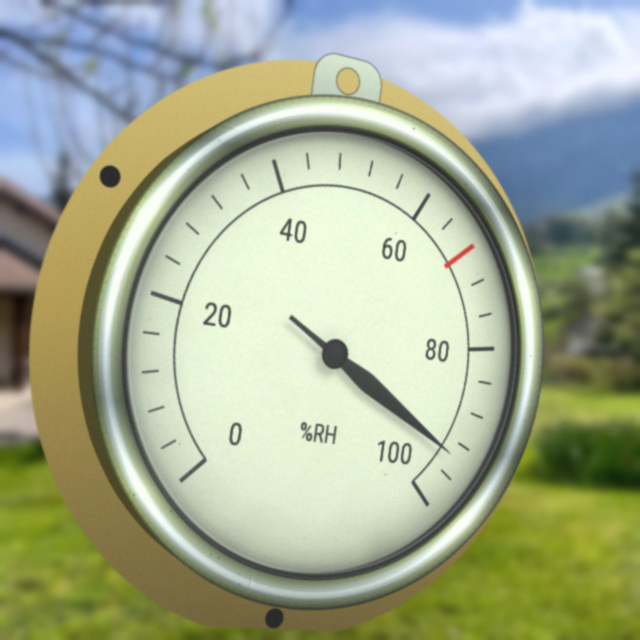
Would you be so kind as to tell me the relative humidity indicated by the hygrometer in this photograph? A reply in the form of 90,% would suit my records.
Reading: 94,%
